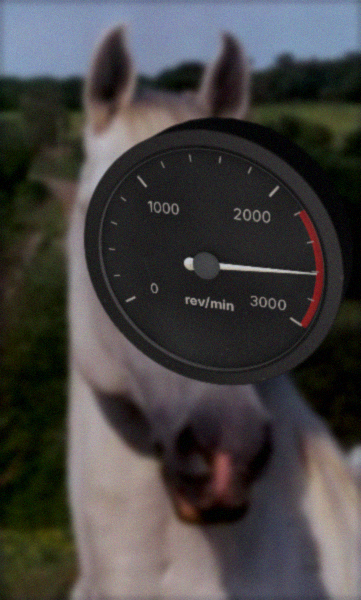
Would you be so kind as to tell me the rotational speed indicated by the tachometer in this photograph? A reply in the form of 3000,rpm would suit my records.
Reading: 2600,rpm
